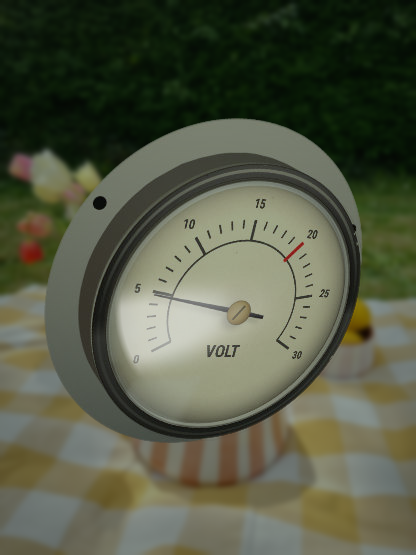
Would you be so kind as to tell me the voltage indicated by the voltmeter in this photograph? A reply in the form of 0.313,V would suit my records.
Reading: 5,V
